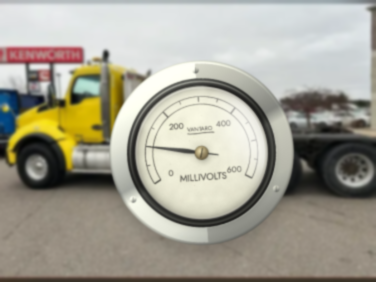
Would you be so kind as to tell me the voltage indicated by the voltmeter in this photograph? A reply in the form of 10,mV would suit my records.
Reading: 100,mV
